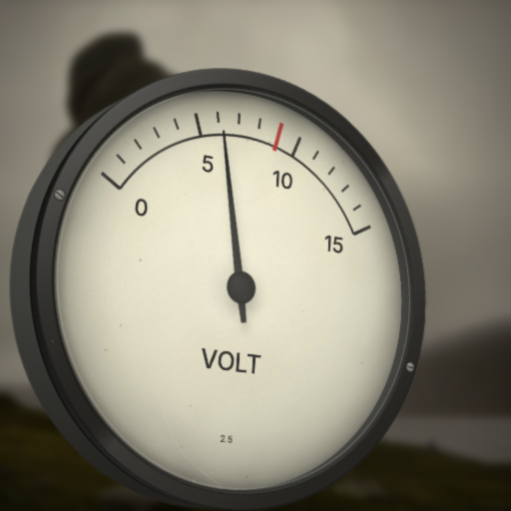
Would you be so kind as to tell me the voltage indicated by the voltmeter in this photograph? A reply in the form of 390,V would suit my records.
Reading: 6,V
